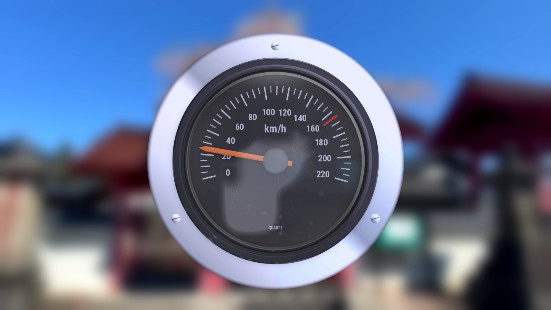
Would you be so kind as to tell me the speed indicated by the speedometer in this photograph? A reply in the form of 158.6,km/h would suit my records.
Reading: 25,km/h
